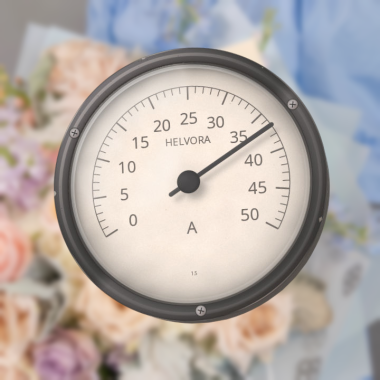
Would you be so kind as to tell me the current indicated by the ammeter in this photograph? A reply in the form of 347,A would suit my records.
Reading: 37,A
